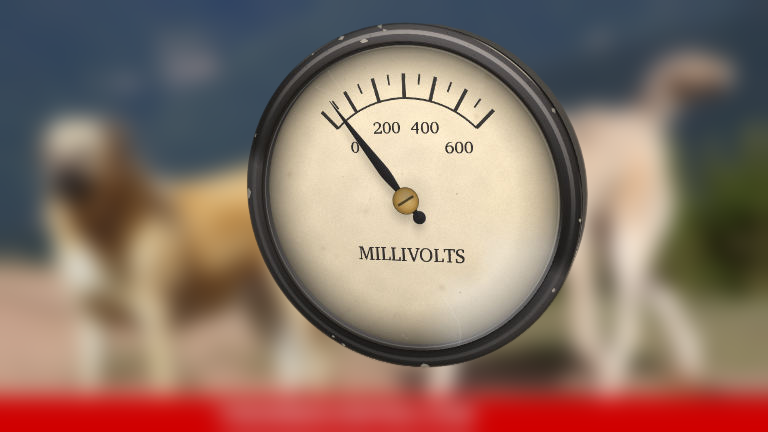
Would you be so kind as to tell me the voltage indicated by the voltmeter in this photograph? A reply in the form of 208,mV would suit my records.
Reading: 50,mV
